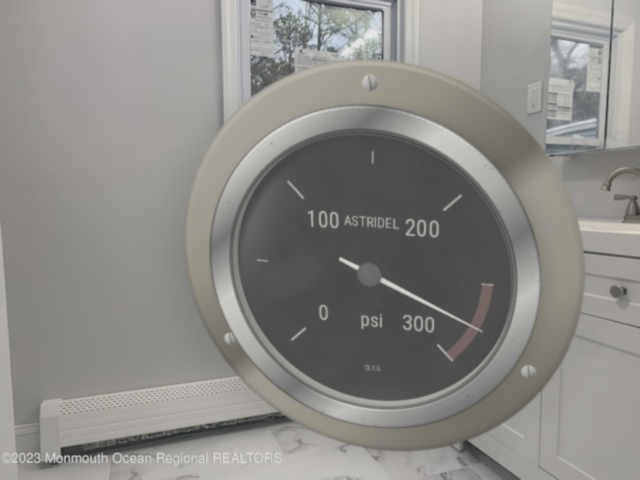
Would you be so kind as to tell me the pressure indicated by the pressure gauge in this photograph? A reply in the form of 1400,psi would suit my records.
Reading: 275,psi
